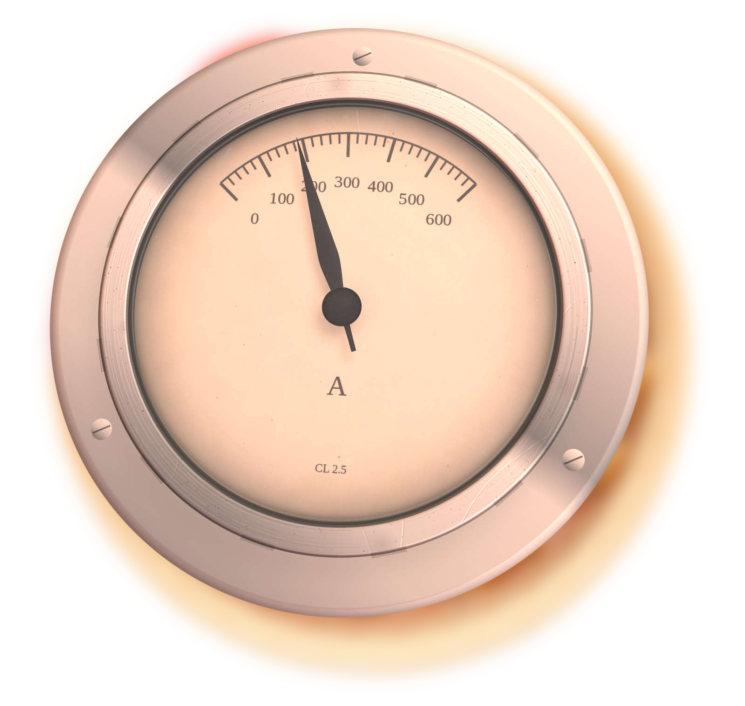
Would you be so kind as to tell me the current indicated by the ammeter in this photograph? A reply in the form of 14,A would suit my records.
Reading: 190,A
